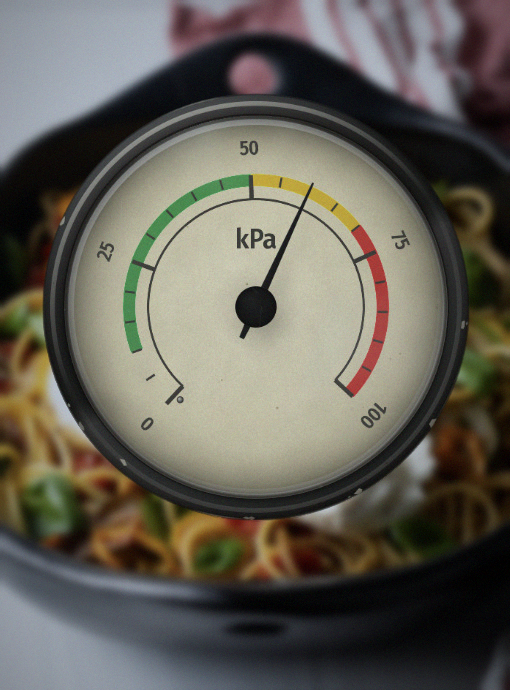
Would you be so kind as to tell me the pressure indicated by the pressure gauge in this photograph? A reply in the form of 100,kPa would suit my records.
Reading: 60,kPa
